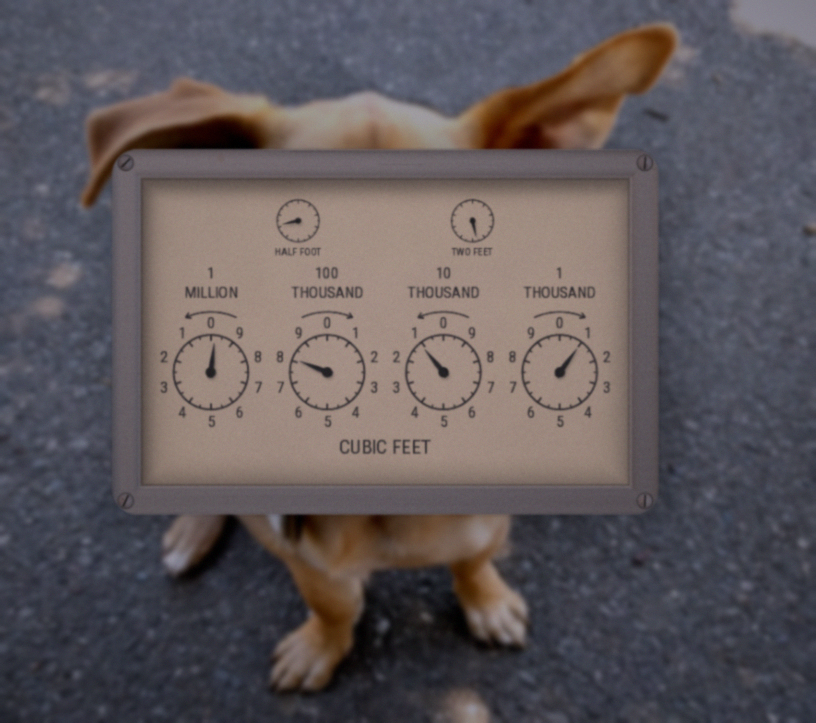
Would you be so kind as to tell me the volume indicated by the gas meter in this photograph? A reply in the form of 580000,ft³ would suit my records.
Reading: 981100,ft³
